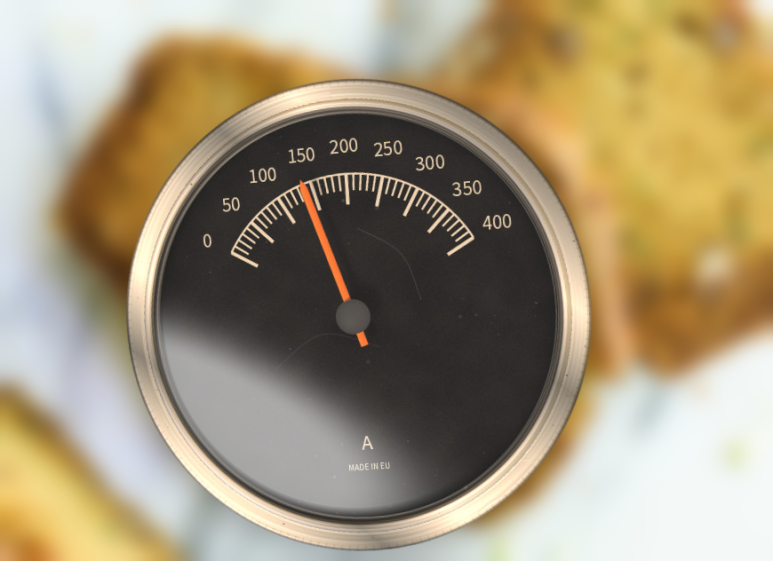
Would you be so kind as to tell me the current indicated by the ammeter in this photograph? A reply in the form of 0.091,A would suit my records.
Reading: 140,A
